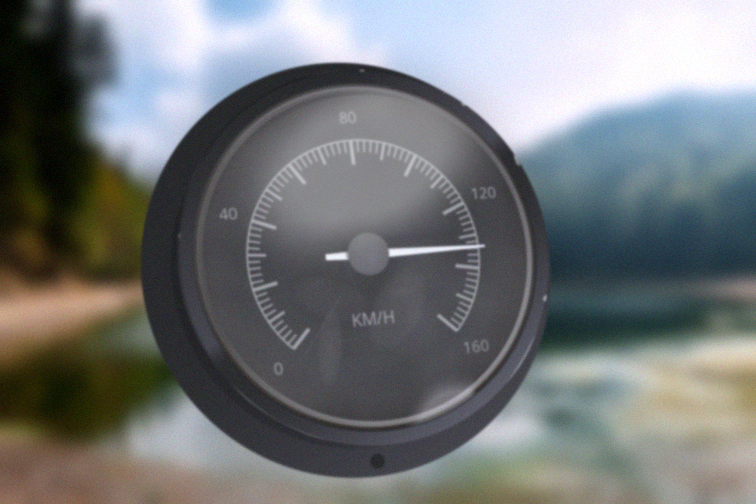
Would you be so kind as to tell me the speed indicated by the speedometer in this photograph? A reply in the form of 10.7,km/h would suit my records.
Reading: 134,km/h
